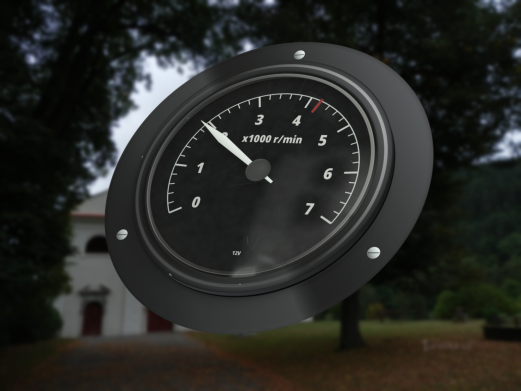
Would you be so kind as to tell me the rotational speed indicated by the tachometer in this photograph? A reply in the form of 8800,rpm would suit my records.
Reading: 1900,rpm
